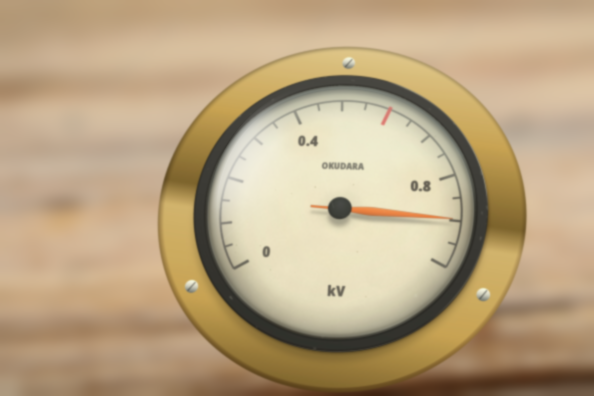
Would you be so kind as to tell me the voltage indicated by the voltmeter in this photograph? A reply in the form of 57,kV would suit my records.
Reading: 0.9,kV
